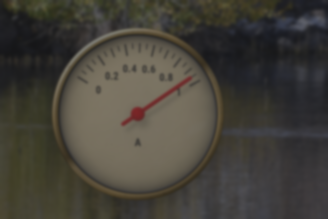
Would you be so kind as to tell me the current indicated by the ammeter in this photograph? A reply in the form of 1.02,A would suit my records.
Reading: 0.95,A
